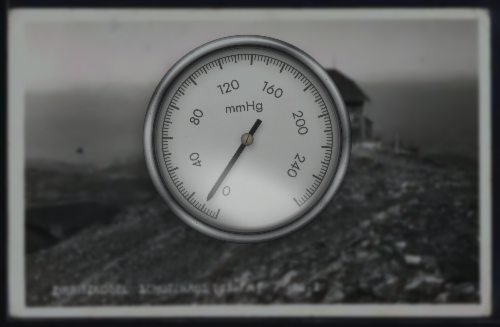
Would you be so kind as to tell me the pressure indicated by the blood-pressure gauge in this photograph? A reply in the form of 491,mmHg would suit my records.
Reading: 10,mmHg
